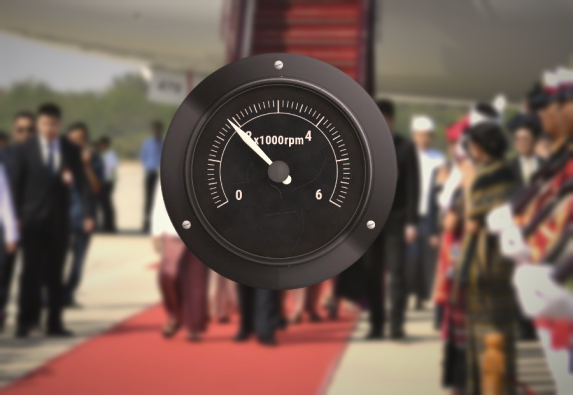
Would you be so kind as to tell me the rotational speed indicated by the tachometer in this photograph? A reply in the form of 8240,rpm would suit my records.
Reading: 1900,rpm
